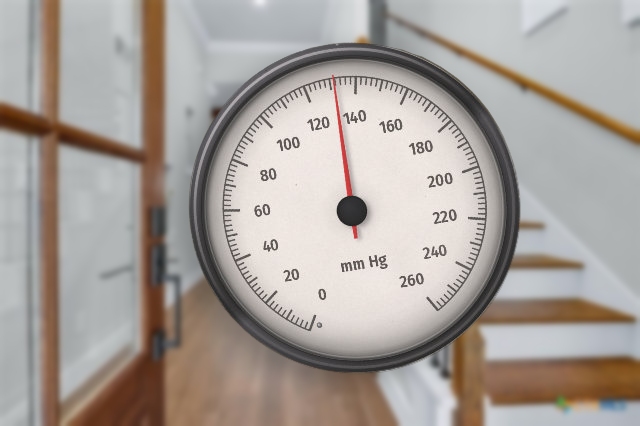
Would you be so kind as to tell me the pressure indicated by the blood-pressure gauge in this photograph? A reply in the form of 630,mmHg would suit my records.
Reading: 132,mmHg
